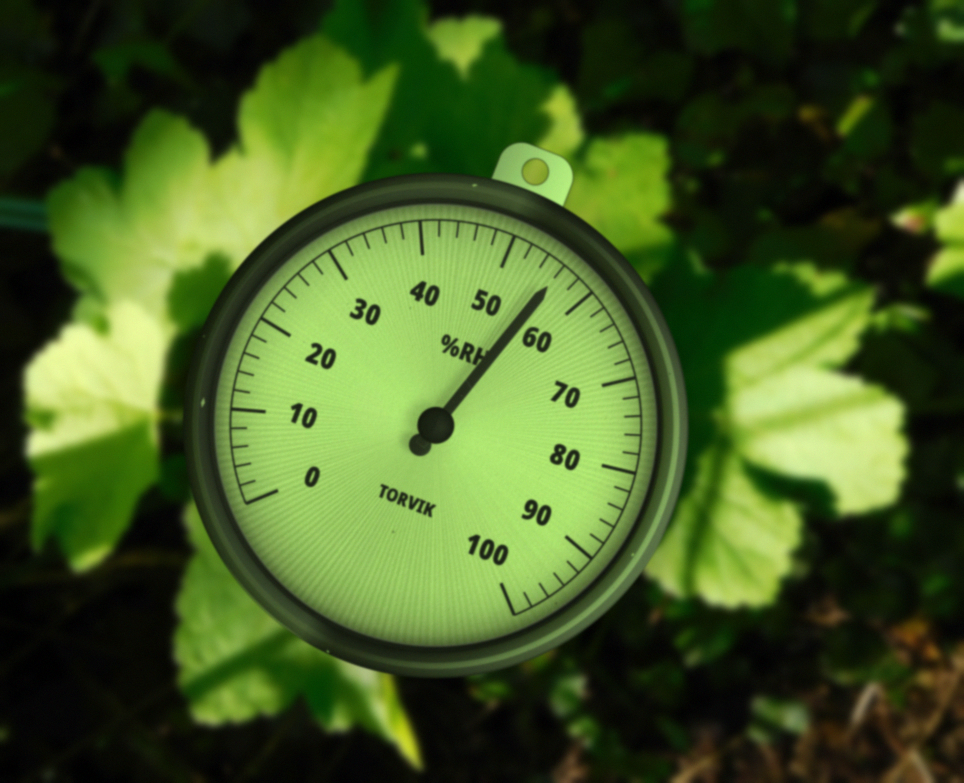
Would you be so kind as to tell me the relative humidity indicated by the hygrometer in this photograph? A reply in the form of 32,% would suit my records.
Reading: 56,%
